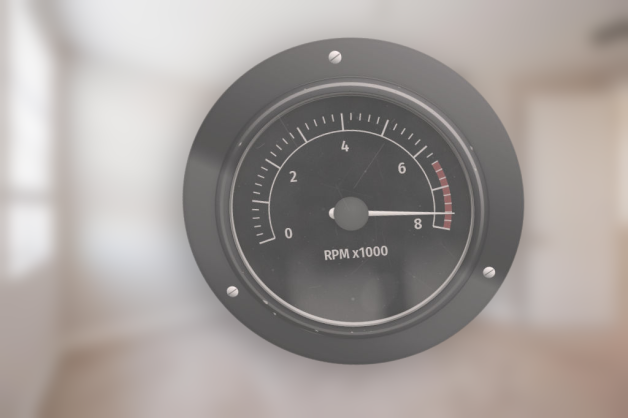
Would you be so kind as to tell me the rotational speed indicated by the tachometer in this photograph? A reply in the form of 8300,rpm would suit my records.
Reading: 7600,rpm
